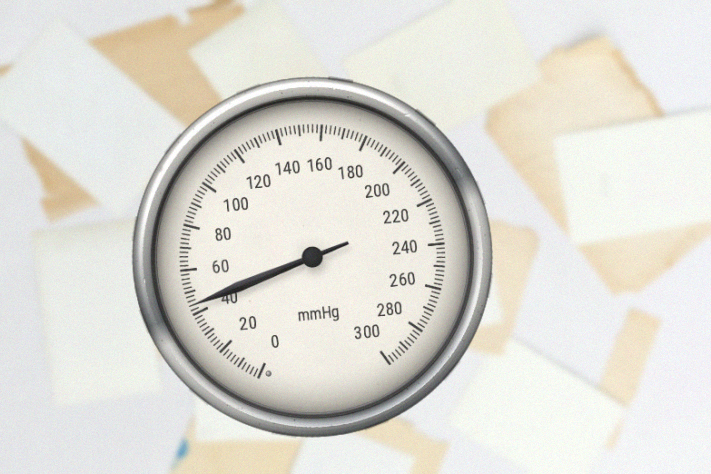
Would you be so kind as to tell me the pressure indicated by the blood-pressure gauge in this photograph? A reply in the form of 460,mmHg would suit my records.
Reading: 44,mmHg
